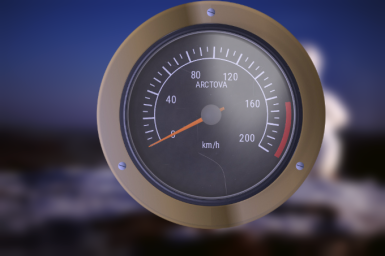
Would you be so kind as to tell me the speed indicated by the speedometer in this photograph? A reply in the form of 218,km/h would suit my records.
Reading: 0,km/h
